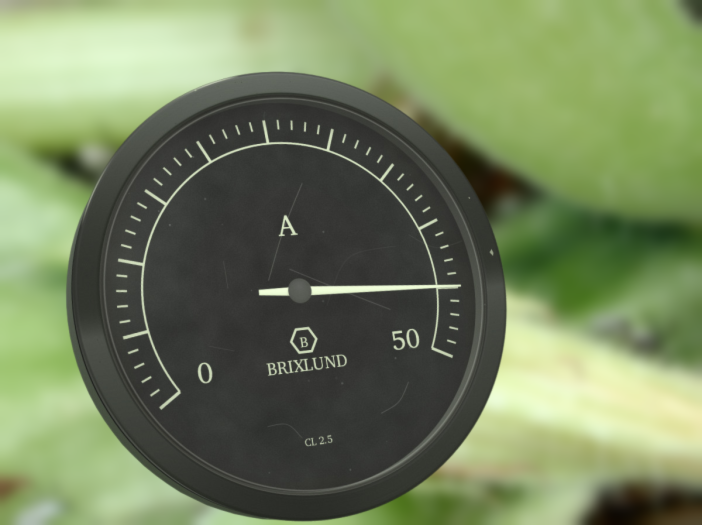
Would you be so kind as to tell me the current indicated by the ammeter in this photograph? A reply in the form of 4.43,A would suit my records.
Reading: 45,A
